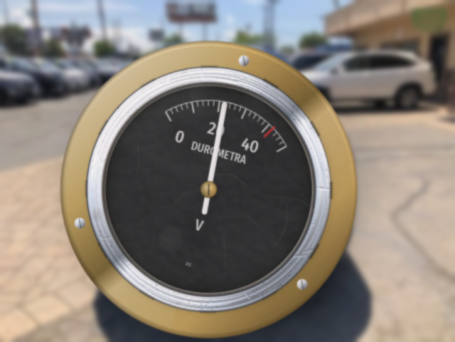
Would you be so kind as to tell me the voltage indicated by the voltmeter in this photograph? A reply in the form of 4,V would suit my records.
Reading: 22,V
